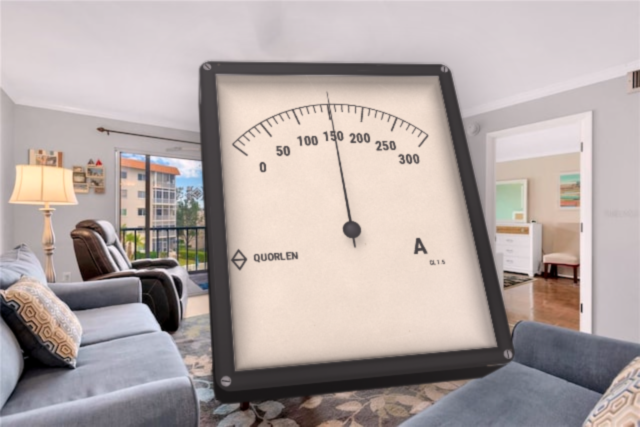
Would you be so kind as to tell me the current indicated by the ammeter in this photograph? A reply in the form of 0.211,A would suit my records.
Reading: 150,A
